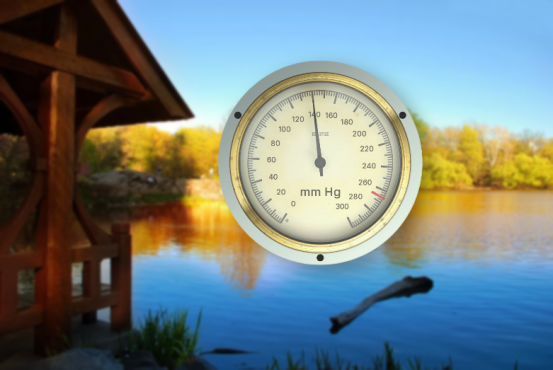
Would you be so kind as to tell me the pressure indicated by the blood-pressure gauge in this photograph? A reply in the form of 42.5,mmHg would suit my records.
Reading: 140,mmHg
